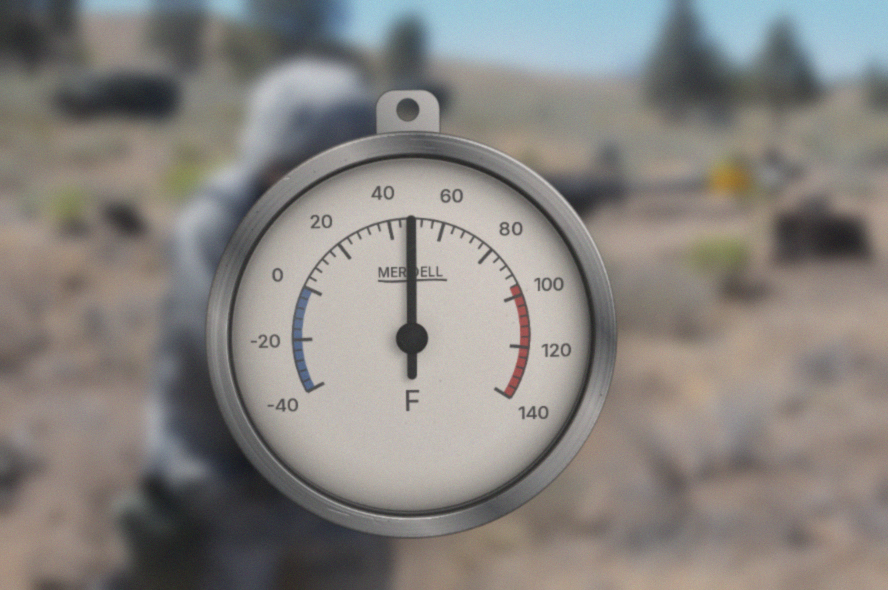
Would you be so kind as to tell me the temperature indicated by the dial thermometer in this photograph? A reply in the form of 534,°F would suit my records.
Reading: 48,°F
